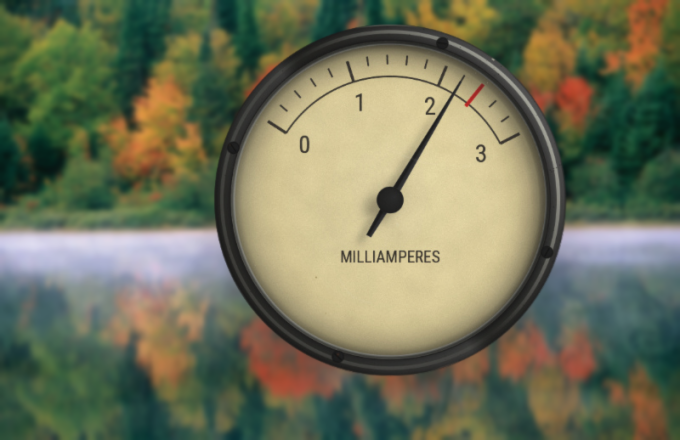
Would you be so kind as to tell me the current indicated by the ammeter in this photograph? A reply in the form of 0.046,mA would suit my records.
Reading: 2.2,mA
